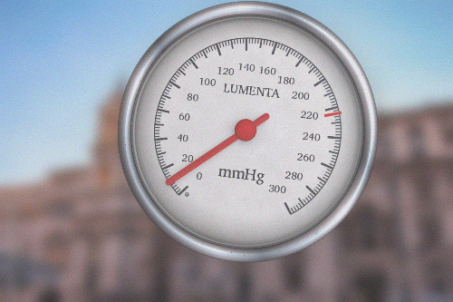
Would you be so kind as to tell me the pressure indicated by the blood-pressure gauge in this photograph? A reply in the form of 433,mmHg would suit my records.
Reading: 10,mmHg
